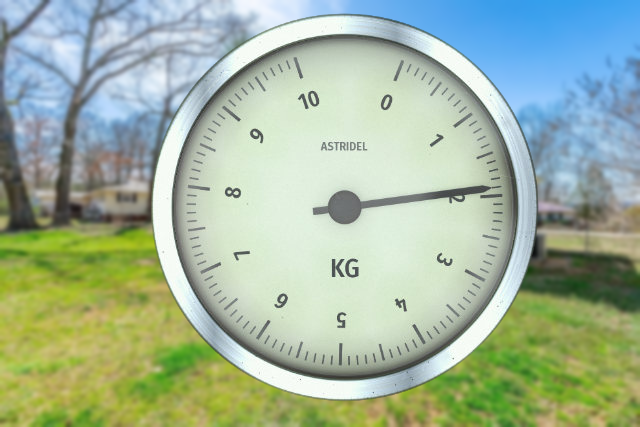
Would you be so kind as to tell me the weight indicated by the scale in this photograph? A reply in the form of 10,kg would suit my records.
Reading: 1.9,kg
